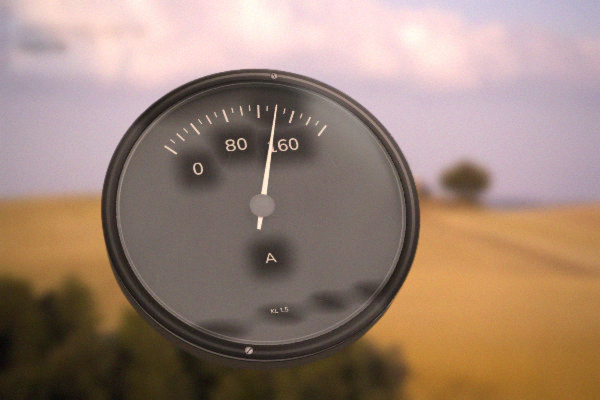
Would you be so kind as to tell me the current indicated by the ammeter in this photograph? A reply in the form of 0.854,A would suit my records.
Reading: 140,A
